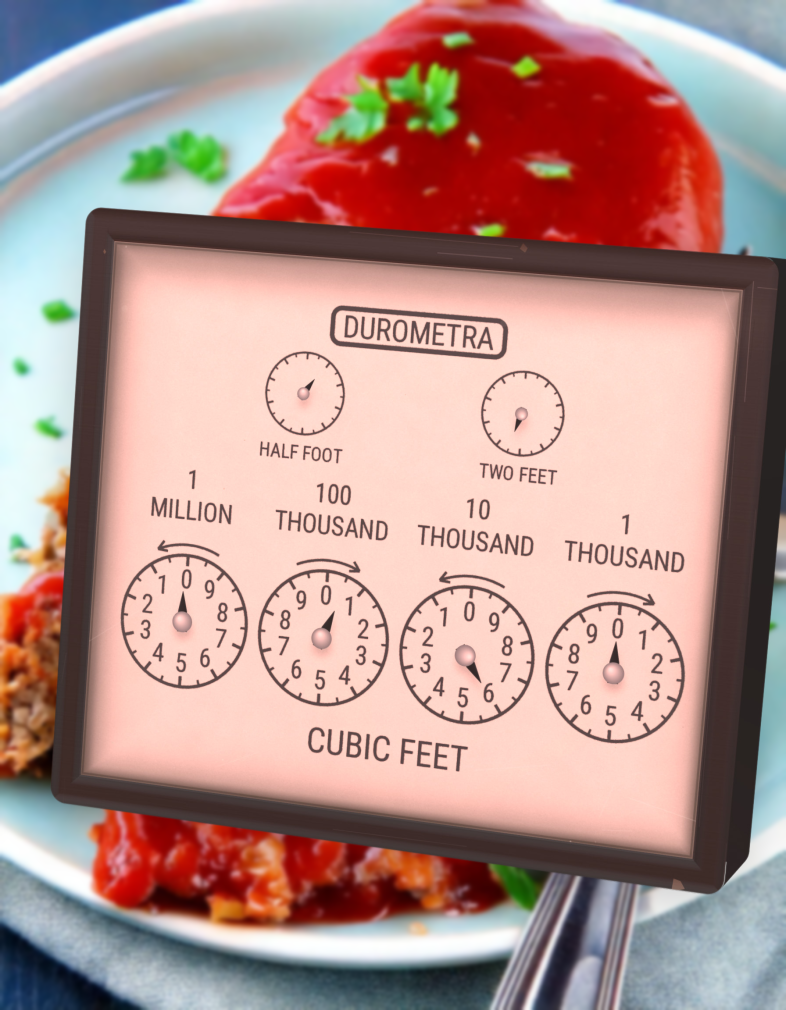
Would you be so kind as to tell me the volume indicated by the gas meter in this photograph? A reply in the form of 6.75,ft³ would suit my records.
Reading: 6000,ft³
